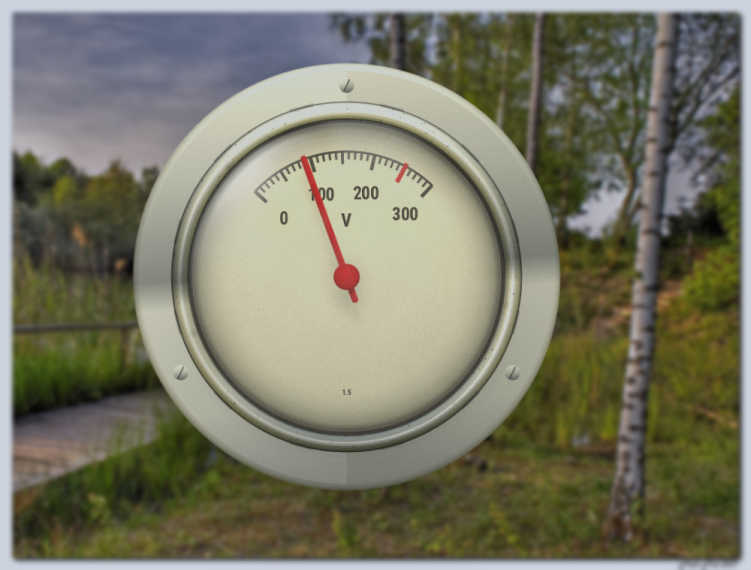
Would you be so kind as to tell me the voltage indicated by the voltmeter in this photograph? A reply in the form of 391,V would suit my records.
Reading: 90,V
